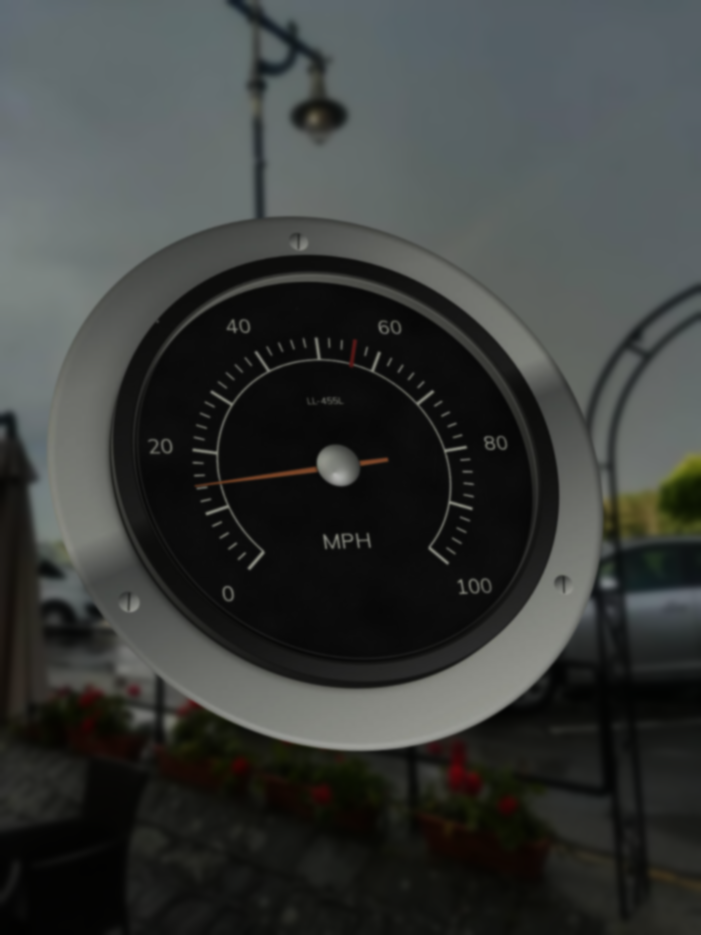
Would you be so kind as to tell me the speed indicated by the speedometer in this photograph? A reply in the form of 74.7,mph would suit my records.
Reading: 14,mph
